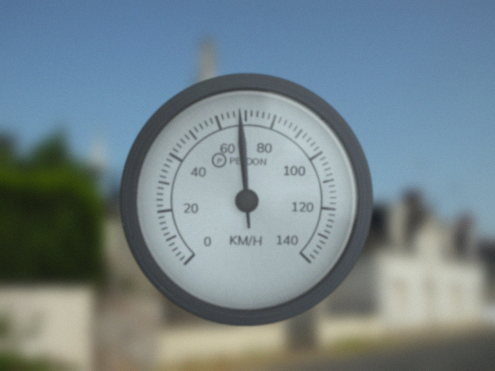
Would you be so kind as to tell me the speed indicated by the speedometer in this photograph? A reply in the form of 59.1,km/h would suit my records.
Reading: 68,km/h
